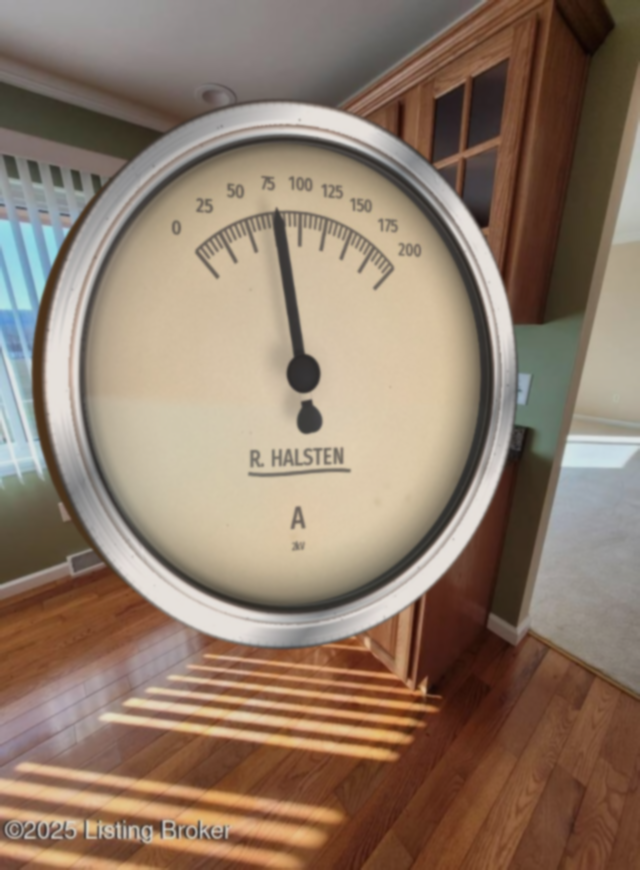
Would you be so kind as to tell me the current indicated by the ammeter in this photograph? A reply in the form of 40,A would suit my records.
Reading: 75,A
